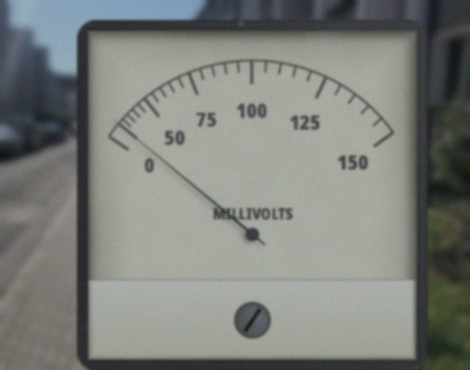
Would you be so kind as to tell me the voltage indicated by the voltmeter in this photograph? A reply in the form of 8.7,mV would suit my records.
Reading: 25,mV
